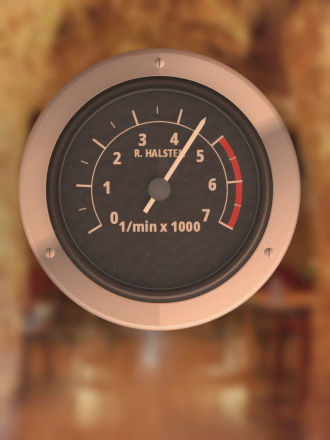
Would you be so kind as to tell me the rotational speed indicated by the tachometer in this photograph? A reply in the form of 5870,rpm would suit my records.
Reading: 4500,rpm
